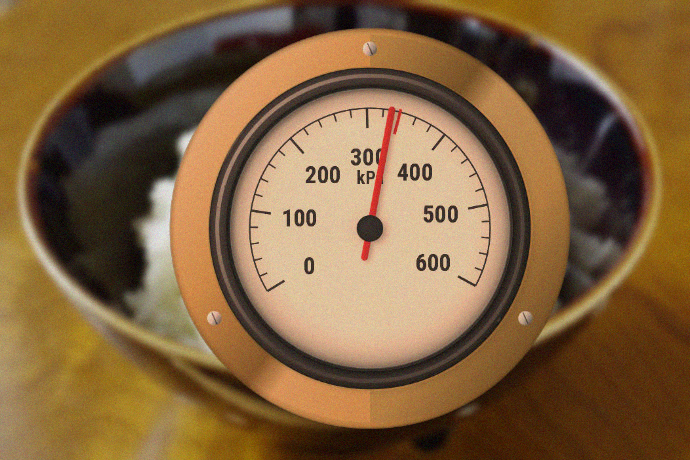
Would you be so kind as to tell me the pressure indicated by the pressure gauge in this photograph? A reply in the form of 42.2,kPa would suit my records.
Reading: 330,kPa
